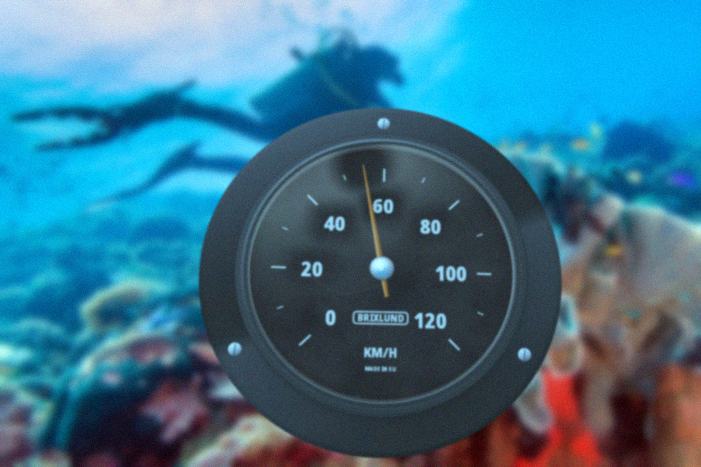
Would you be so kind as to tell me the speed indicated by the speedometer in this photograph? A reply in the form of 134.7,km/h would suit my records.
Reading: 55,km/h
